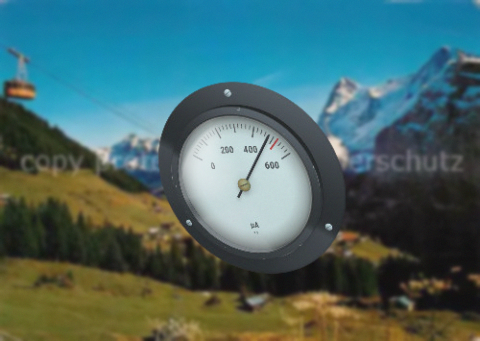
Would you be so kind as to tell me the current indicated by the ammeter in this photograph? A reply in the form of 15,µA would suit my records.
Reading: 480,µA
